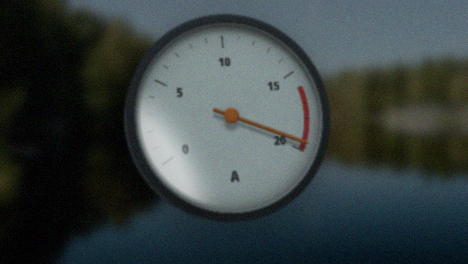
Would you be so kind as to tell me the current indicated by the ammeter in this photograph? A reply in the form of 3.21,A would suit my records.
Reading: 19.5,A
